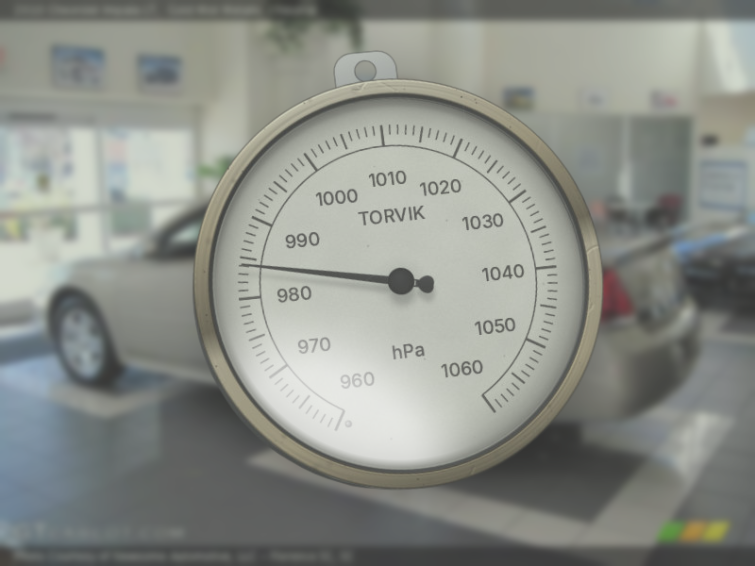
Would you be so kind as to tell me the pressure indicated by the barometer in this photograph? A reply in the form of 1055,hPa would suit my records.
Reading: 984,hPa
